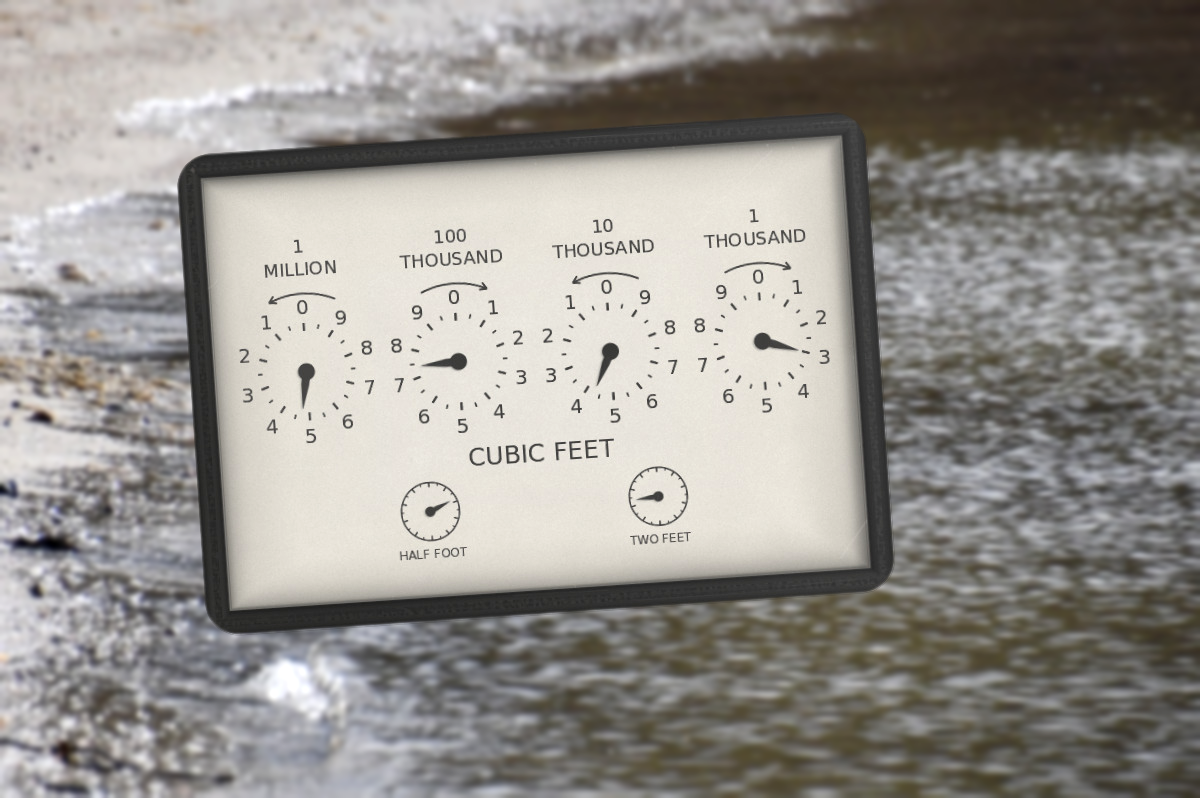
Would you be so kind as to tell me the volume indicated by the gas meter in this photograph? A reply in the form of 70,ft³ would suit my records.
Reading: 474300,ft³
